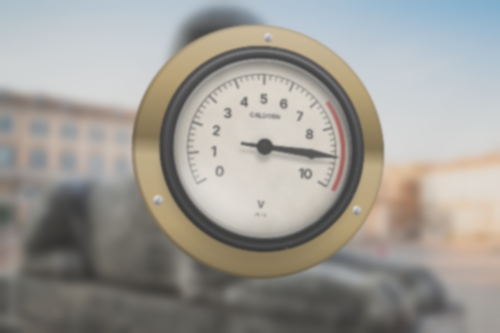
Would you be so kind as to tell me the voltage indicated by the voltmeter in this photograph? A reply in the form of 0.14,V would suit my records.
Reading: 9,V
